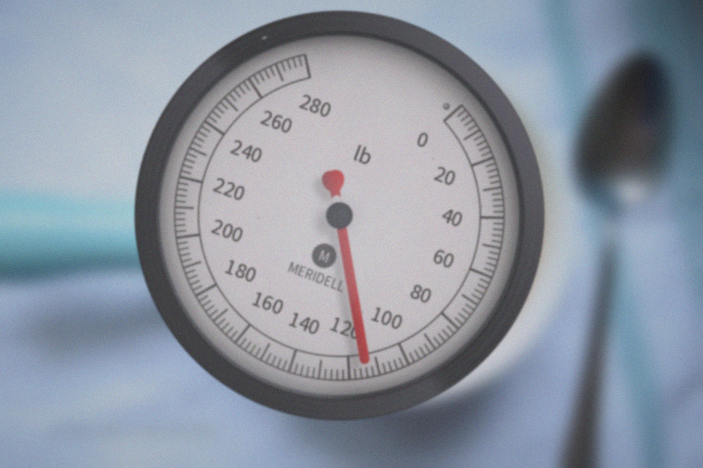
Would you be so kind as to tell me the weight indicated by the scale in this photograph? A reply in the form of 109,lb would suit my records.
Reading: 114,lb
